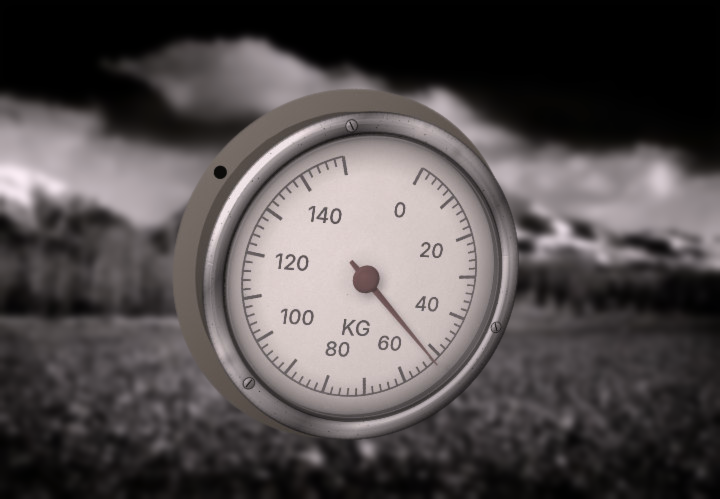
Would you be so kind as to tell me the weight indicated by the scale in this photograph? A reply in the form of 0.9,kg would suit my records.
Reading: 52,kg
